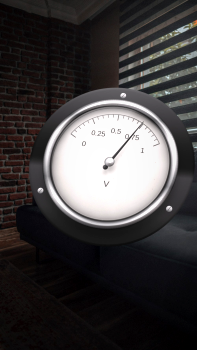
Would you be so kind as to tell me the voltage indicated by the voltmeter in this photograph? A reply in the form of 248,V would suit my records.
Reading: 0.75,V
